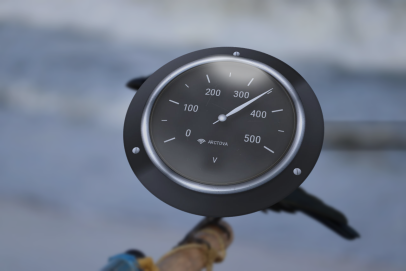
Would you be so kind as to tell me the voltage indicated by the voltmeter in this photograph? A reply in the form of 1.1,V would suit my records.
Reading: 350,V
